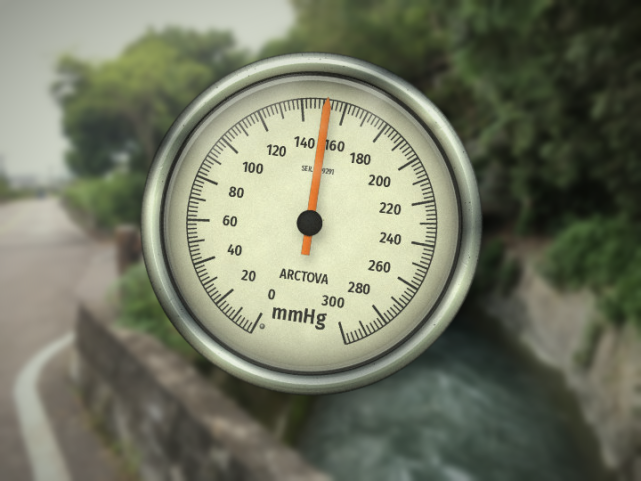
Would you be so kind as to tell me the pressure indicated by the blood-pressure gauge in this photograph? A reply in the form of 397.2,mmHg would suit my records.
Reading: 152,mmHg
